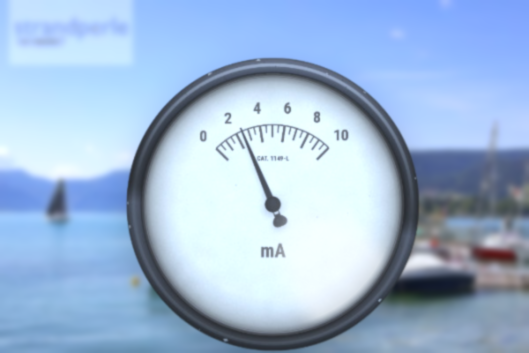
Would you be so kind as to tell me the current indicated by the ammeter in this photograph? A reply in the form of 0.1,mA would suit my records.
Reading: 2.5,mA
